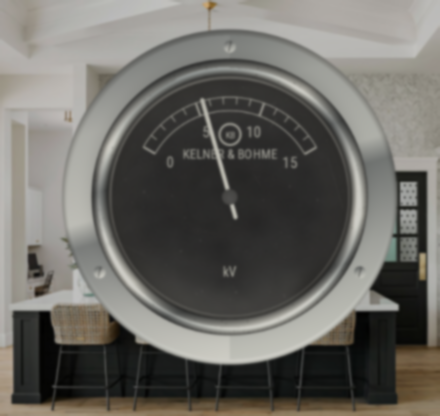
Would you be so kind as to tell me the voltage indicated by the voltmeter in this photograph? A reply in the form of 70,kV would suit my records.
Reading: 5.5,kV
